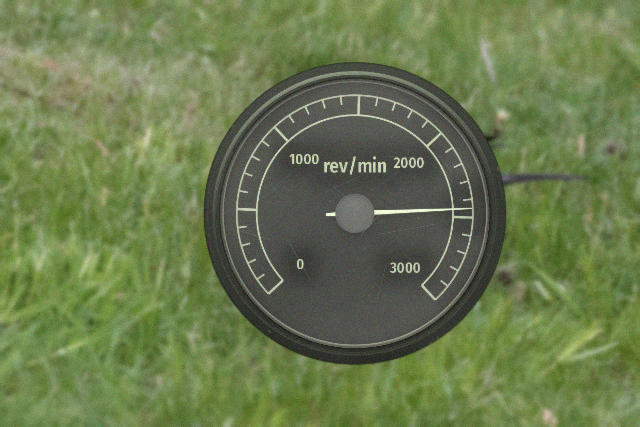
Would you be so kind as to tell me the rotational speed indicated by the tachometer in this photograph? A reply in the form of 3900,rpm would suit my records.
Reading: 2450,rpm
